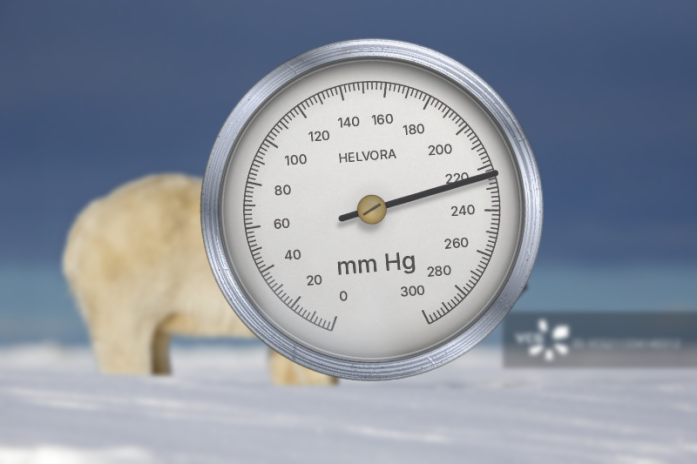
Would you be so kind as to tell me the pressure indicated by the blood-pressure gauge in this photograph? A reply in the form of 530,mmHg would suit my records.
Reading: 224,mmHg
